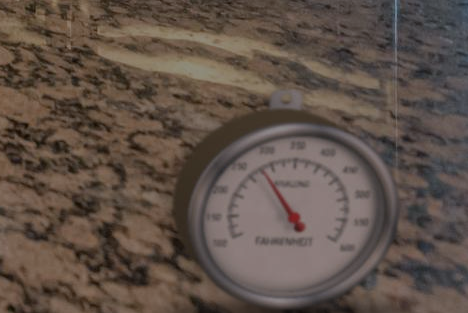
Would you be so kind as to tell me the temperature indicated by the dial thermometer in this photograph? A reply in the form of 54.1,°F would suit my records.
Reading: 275,°F
